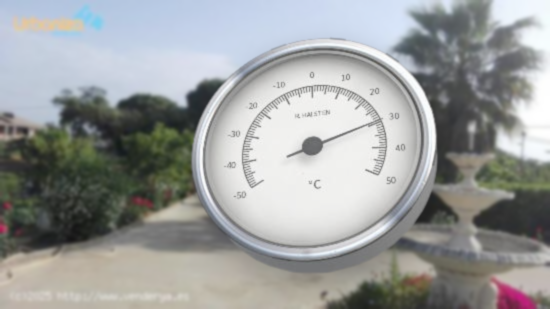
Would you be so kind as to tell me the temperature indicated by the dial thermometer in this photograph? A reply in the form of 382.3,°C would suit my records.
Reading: 30,°C
